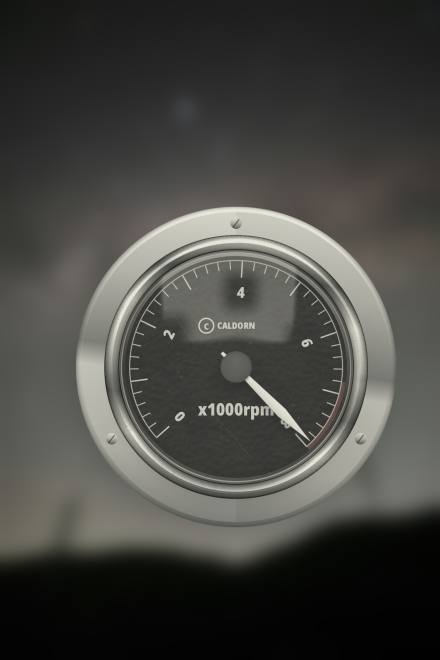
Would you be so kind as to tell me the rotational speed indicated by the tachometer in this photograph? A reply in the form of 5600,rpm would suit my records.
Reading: 7900,rpm
